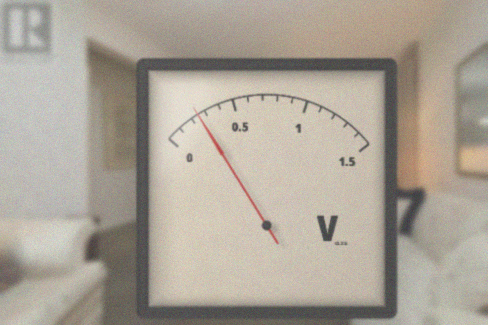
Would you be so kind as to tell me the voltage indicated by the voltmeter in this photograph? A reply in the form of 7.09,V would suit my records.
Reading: 0.25,V
